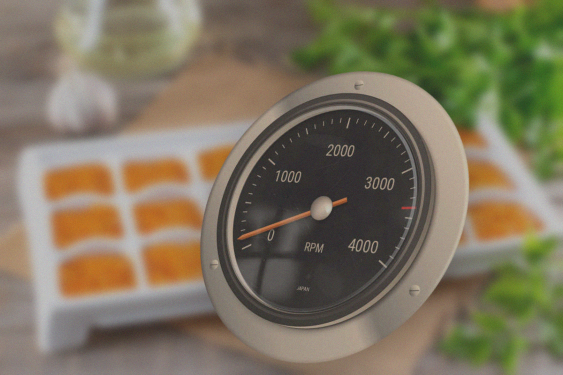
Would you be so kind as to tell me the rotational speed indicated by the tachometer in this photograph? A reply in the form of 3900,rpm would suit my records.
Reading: 100,rpm
